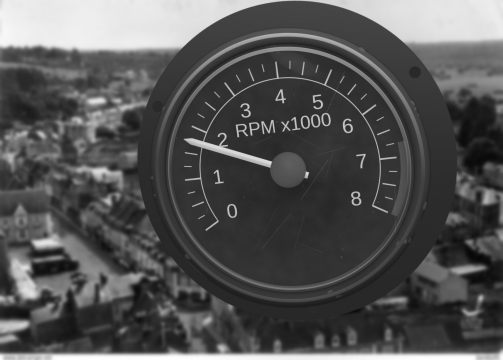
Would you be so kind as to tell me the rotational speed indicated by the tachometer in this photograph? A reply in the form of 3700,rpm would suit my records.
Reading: 1750,rpm
